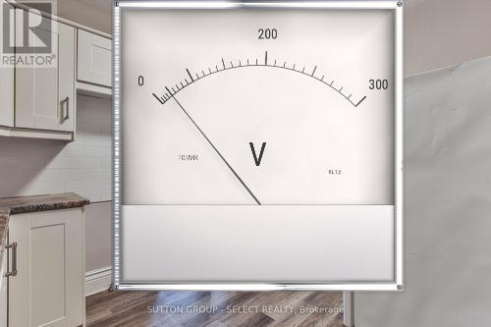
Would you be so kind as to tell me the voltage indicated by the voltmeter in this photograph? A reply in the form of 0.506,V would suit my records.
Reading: 50,V
